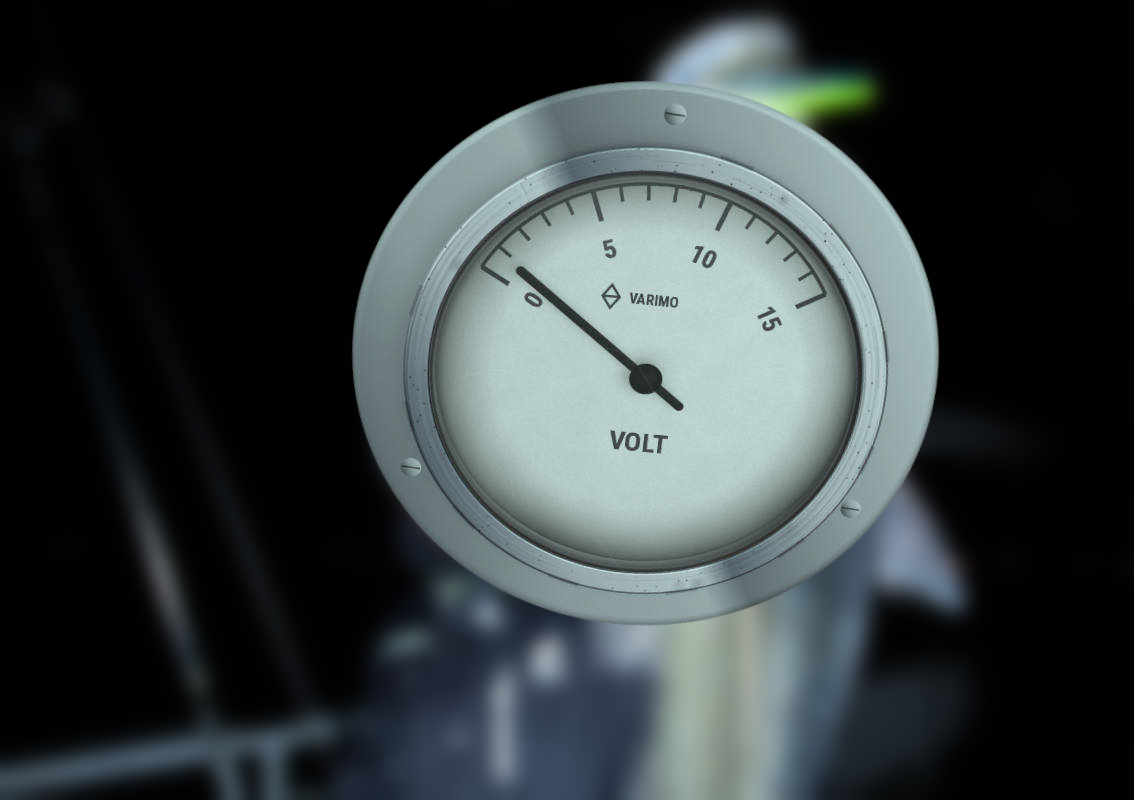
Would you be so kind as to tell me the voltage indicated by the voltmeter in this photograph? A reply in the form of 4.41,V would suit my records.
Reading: 1,V
